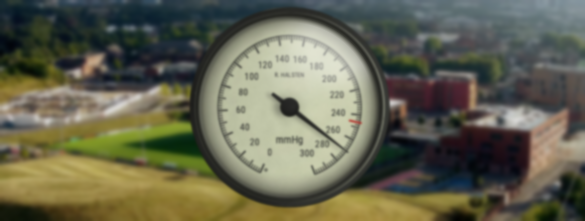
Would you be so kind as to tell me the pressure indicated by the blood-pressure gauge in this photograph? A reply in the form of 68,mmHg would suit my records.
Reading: 270,mmHg
